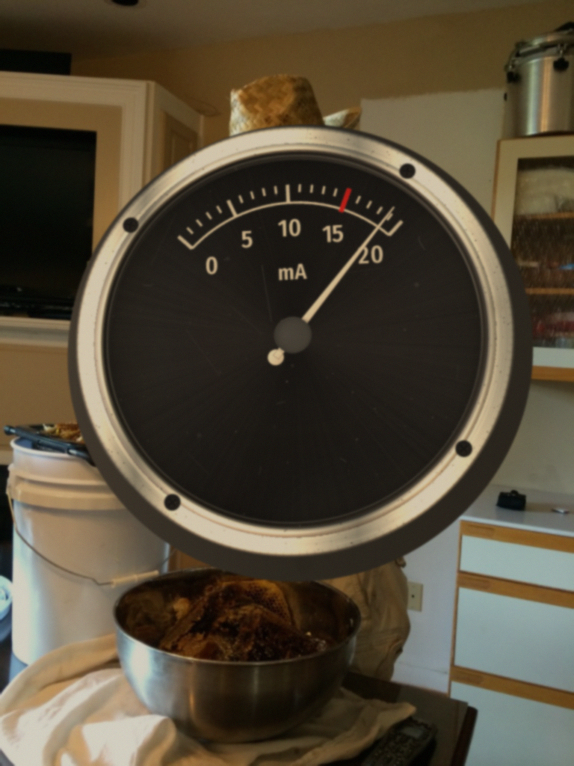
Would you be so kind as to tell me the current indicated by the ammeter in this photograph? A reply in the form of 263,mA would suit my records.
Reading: 19,mA
